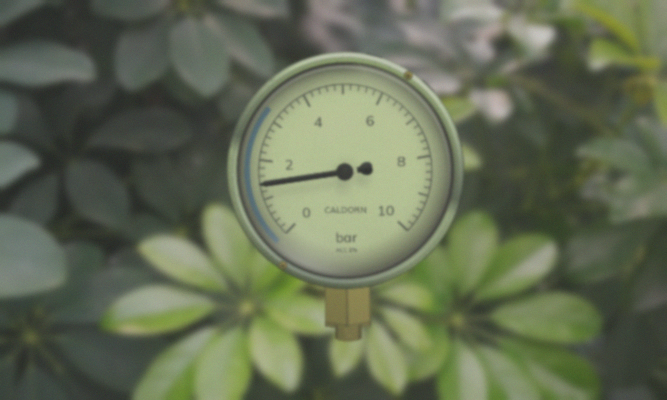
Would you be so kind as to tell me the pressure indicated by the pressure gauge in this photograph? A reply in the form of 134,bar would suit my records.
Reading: 1.4,bar
